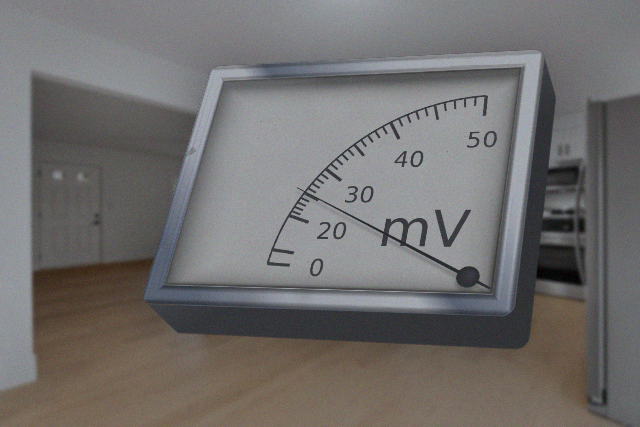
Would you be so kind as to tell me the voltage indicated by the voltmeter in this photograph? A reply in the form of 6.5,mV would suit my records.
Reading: 25,mV
